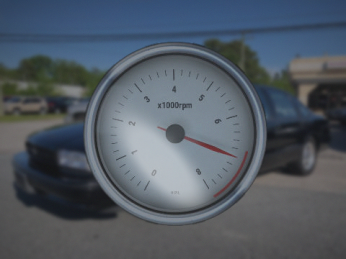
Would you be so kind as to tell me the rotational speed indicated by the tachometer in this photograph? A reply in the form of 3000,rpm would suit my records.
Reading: 7000,rpm
